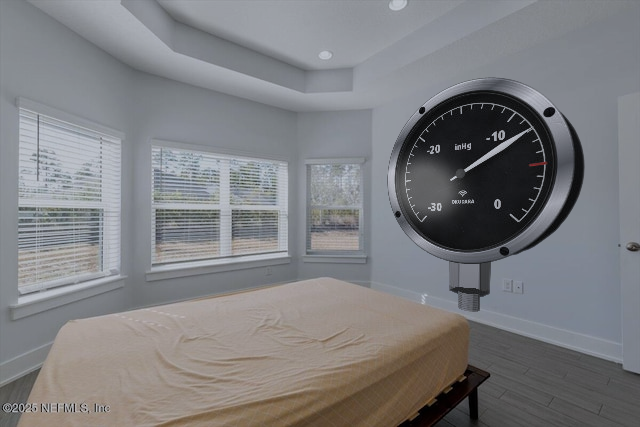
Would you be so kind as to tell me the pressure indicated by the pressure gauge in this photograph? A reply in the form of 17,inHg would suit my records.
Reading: -8,inHg
